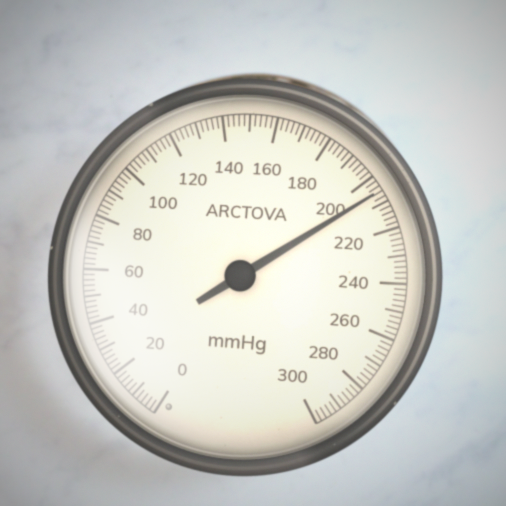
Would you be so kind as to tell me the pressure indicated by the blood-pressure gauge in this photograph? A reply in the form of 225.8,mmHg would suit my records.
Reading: 206,mmHg
